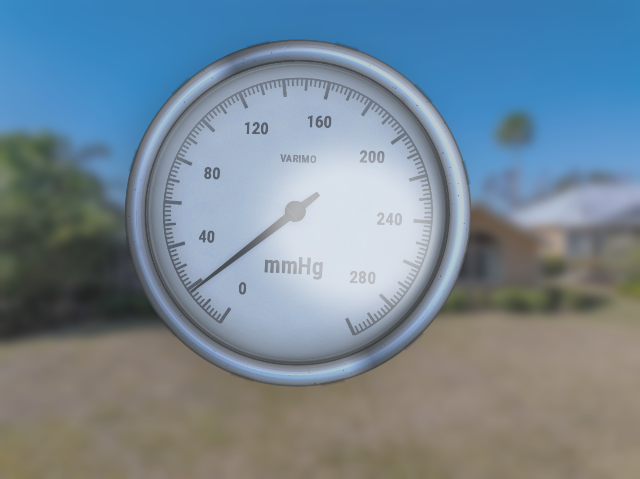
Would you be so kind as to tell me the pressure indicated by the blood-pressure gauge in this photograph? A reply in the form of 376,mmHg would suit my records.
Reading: 18,mmHg
